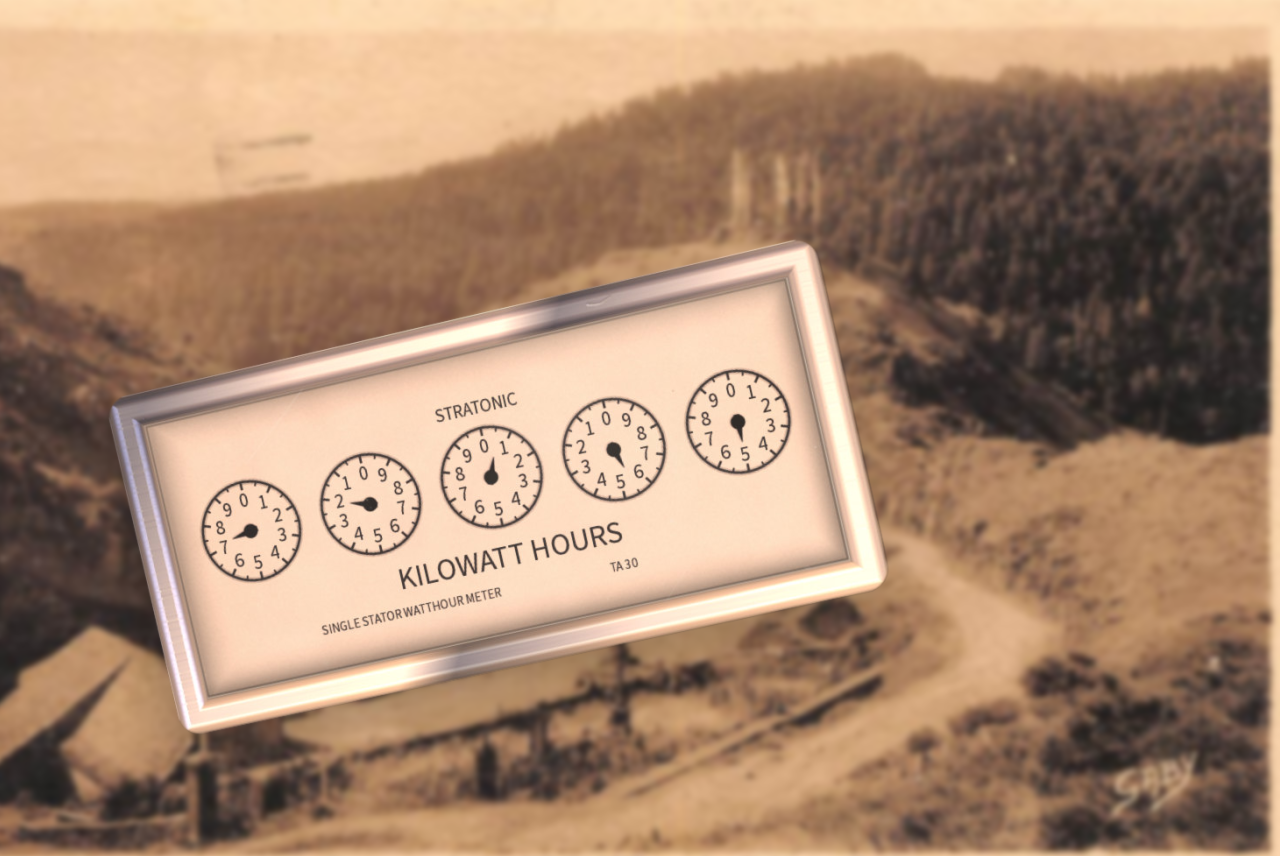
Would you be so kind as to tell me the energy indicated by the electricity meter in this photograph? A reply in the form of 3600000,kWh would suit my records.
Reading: 72055,kWh
